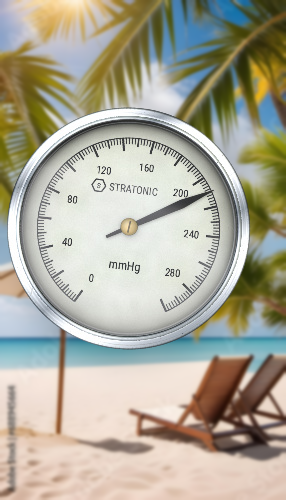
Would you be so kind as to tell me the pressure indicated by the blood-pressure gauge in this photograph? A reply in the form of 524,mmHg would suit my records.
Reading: 210,mmHg
